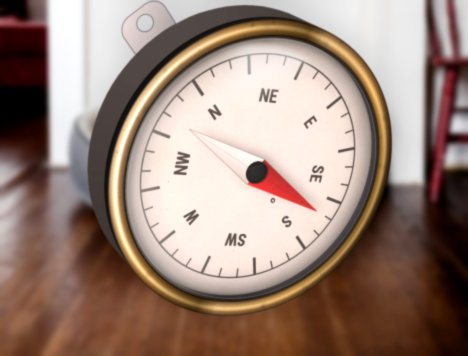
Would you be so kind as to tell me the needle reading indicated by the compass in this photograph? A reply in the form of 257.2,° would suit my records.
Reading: 160,°
